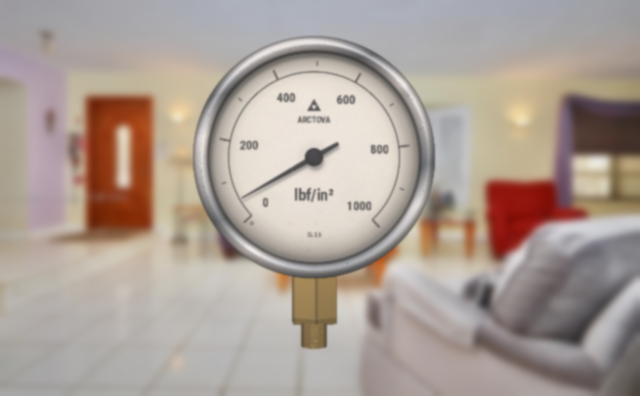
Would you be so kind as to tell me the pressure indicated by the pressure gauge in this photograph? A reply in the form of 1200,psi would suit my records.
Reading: 50,psi
